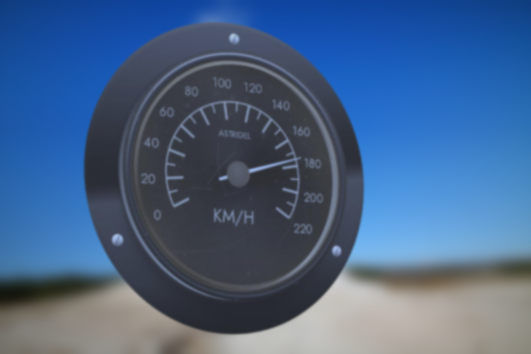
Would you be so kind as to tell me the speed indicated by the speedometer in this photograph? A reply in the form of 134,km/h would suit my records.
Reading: 175,km/h
